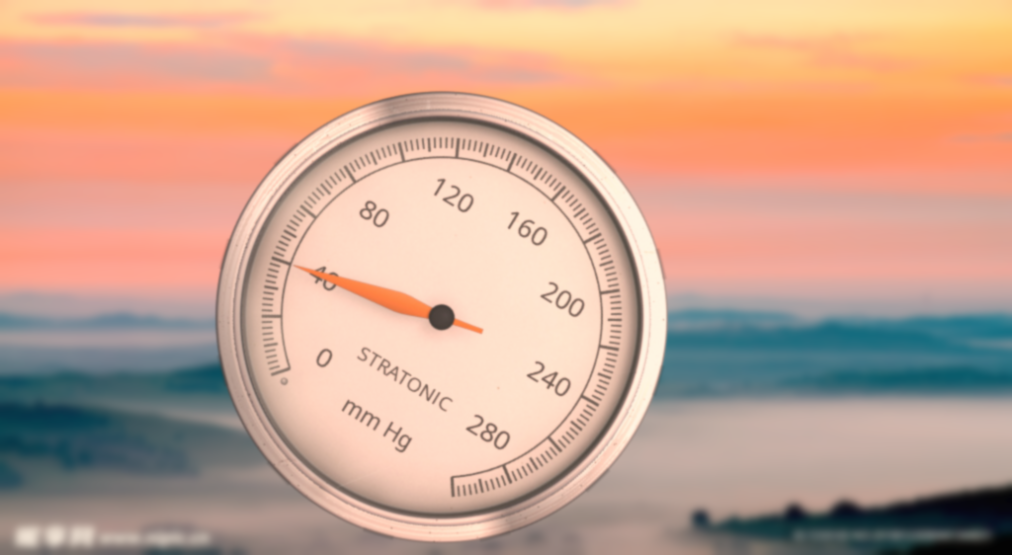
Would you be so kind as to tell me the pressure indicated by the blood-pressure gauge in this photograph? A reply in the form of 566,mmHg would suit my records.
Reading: 40,mmHg
